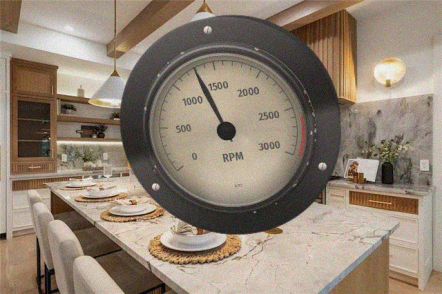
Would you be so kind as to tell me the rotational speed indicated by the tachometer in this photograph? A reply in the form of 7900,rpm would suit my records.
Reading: 1300,rpm
